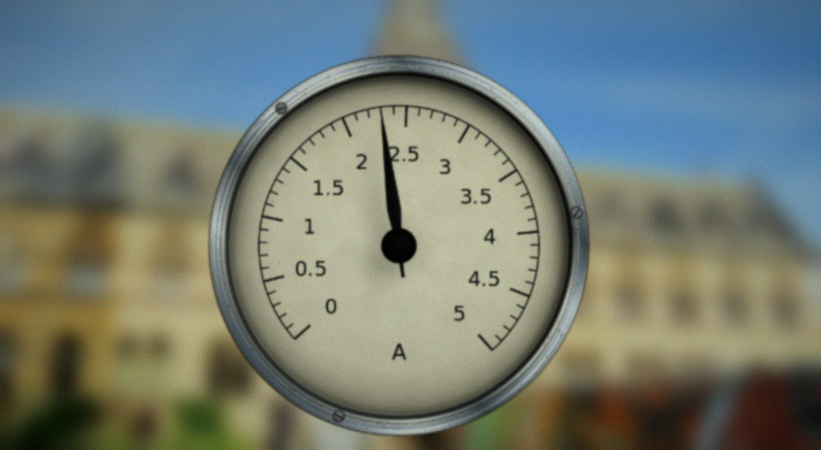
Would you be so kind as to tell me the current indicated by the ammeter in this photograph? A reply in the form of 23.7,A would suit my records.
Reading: 2.3,A
